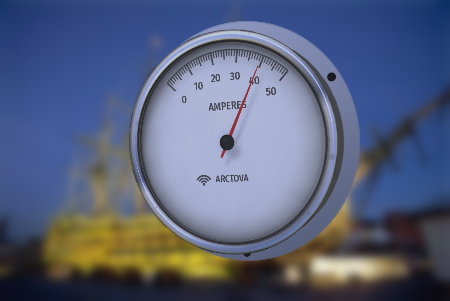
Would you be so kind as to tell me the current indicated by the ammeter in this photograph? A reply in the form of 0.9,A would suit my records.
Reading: 40,A
